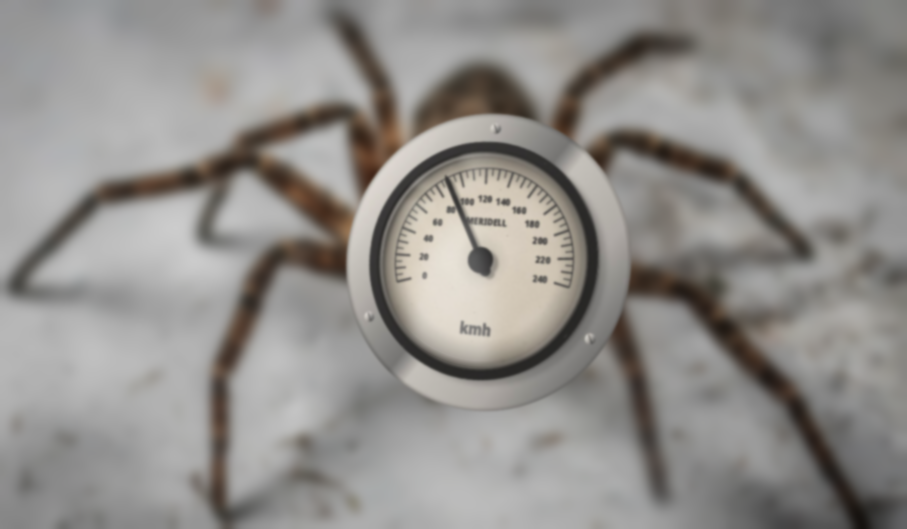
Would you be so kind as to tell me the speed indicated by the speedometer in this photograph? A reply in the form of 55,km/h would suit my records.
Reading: 90,km/h
